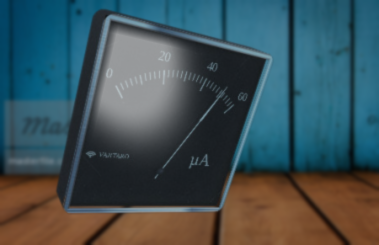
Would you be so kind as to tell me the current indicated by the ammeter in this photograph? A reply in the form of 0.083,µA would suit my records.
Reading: 50,µA
